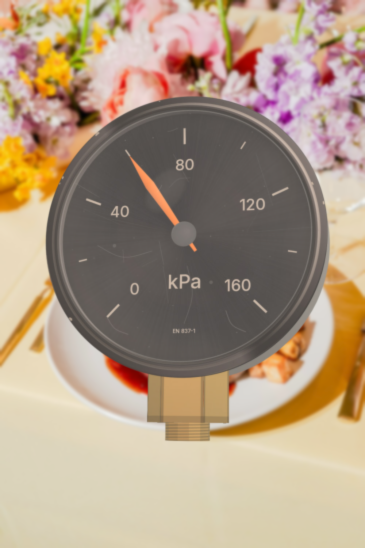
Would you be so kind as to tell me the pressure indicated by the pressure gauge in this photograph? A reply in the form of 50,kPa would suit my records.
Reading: 60,kPa
